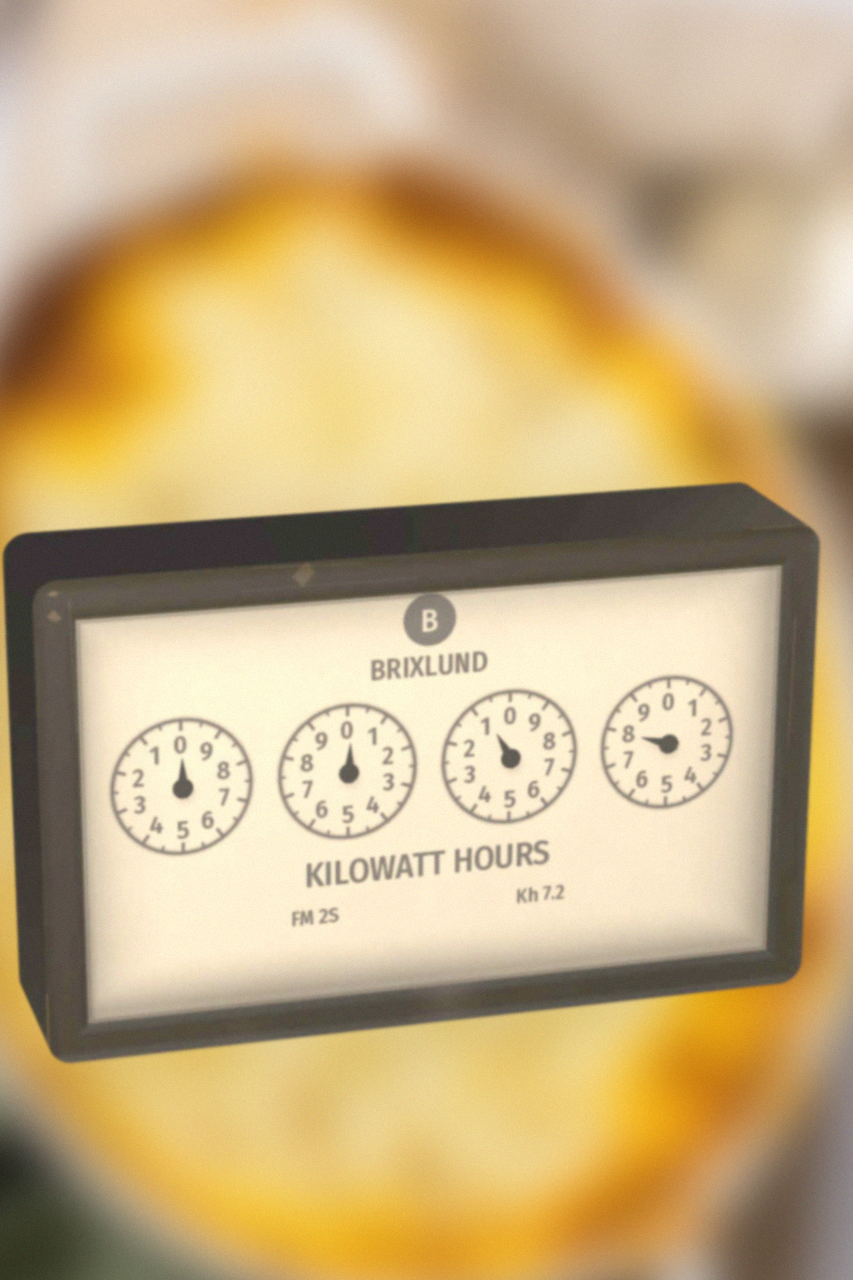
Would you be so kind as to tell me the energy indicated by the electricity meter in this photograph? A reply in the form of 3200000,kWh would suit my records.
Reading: 8,kWh
